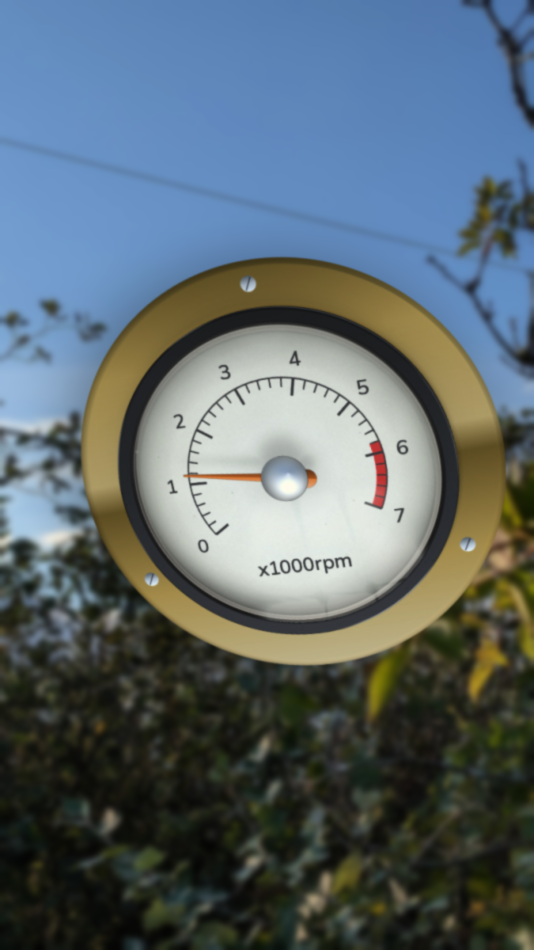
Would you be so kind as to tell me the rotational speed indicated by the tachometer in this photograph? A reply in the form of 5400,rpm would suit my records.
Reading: 1200,rpm
